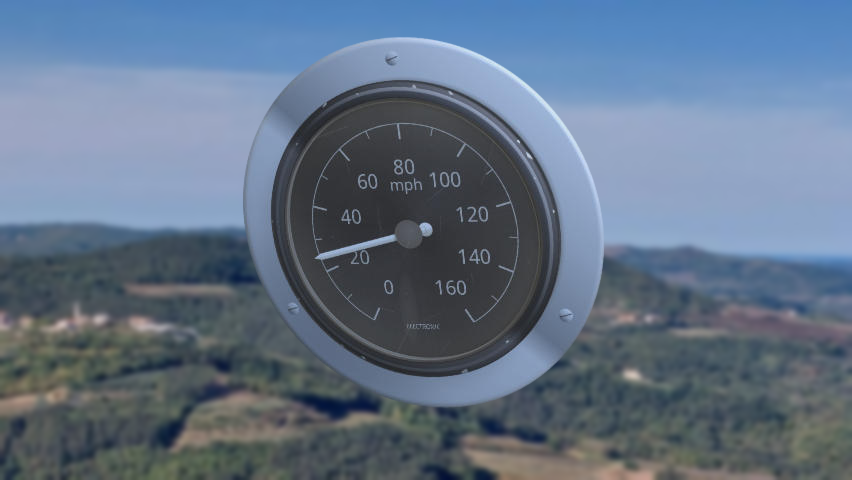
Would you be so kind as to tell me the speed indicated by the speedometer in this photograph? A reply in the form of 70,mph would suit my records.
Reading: 25,mph
